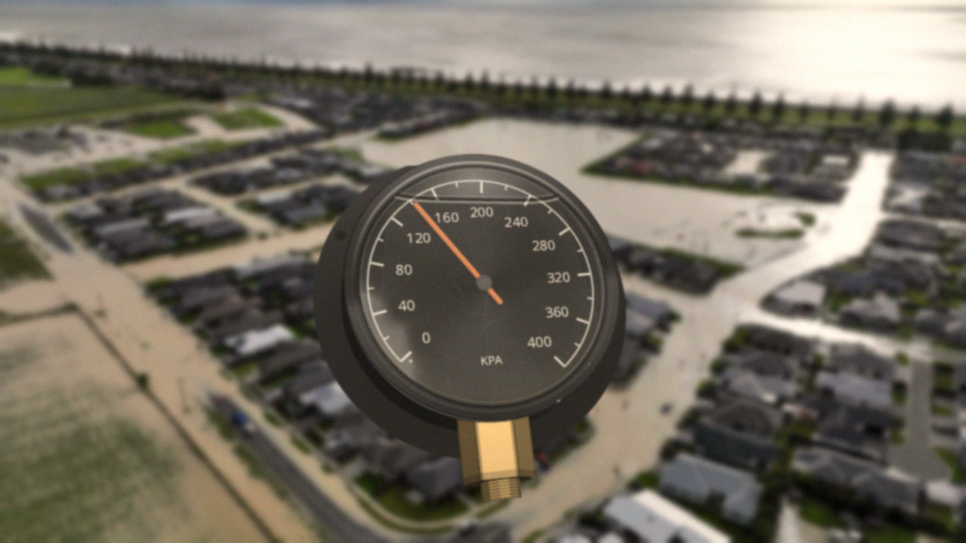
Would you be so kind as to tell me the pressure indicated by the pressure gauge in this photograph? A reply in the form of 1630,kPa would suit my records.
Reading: 140,kPa
